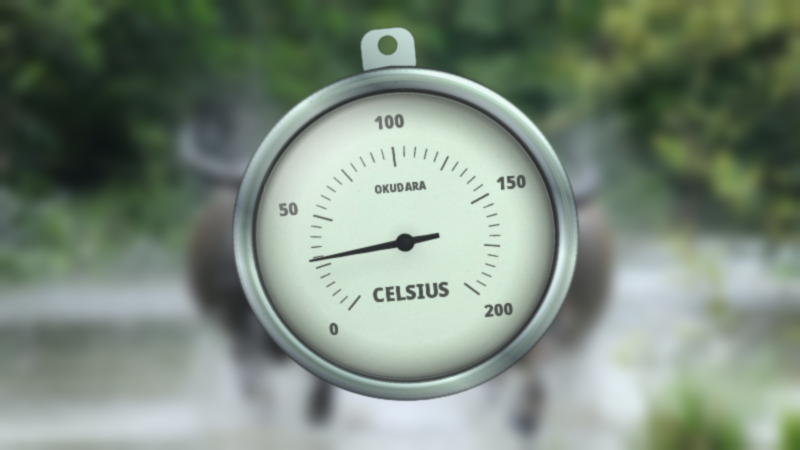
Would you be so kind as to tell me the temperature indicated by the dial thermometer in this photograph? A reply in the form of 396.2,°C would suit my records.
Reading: 30,°C
